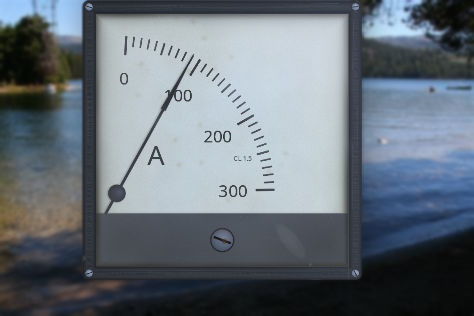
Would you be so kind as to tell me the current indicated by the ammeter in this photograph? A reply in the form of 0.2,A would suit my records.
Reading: 90,A
